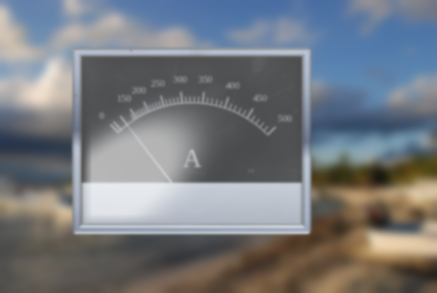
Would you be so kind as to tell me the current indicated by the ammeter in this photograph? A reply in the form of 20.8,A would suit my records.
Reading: 100,A
